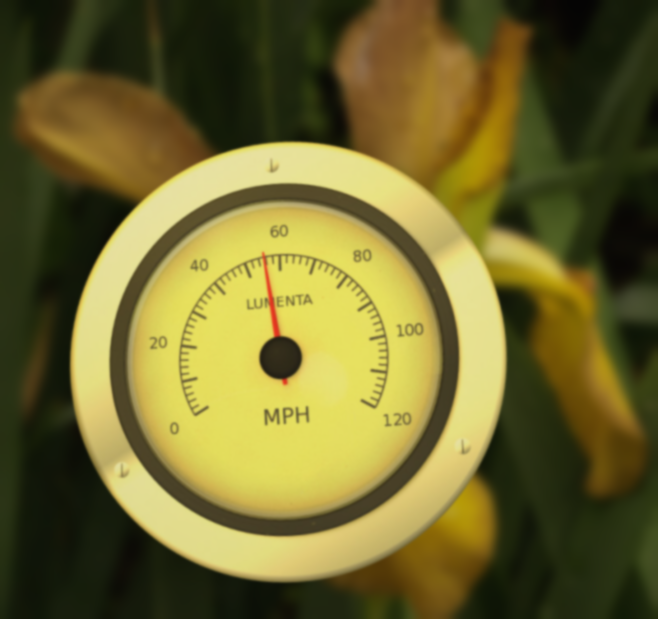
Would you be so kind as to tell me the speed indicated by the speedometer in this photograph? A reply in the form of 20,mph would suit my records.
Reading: 56,mph
